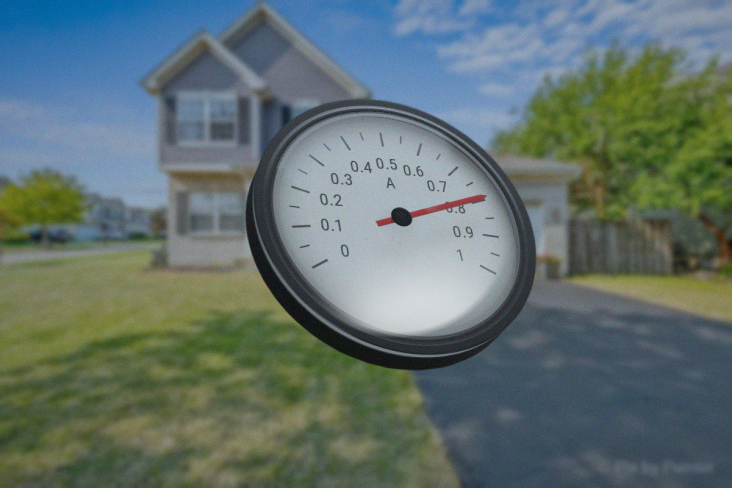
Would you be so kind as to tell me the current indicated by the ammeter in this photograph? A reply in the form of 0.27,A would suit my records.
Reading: 0.8,A
